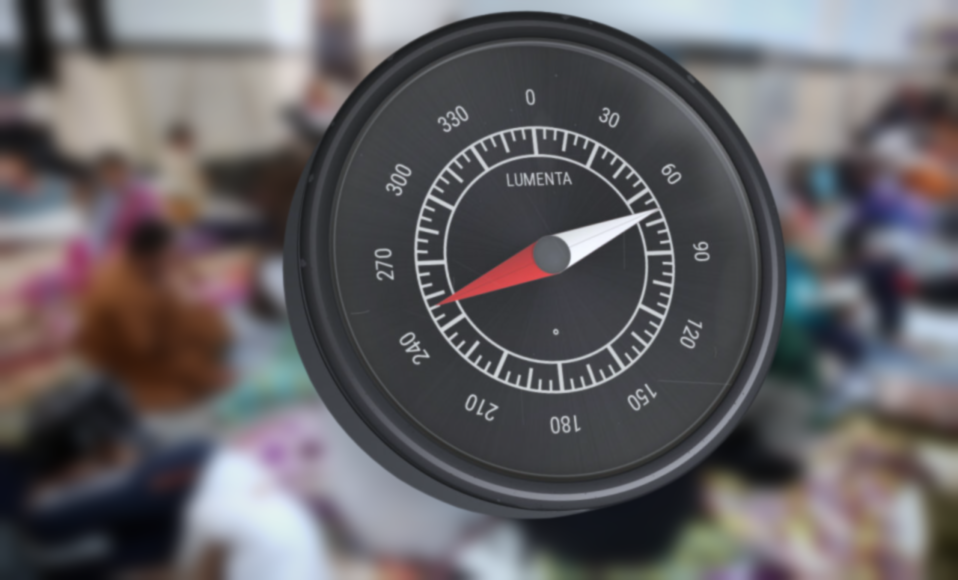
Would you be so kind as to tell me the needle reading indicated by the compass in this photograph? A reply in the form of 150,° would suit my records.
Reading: 250,°
